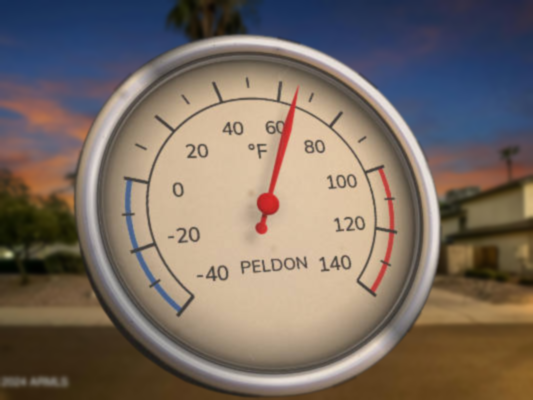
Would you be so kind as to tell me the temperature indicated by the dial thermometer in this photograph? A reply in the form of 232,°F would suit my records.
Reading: 65,°F
